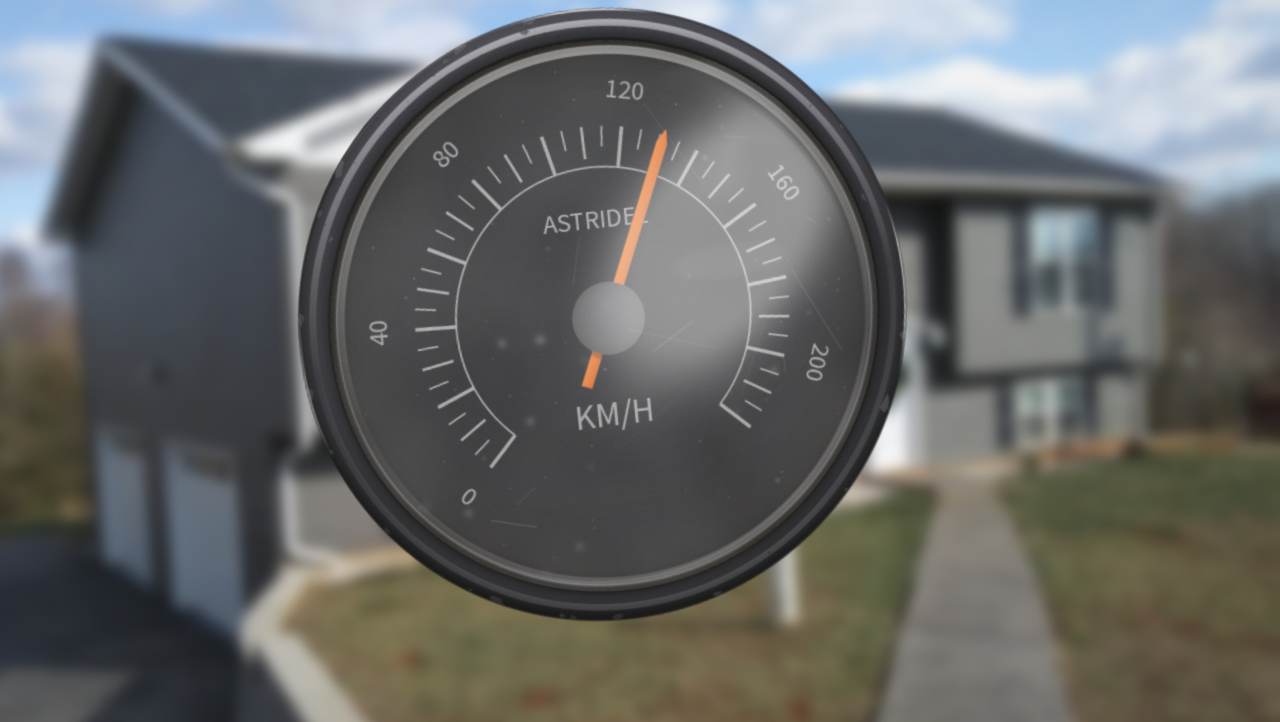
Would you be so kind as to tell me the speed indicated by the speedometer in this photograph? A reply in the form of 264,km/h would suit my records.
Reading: 130,km/h
